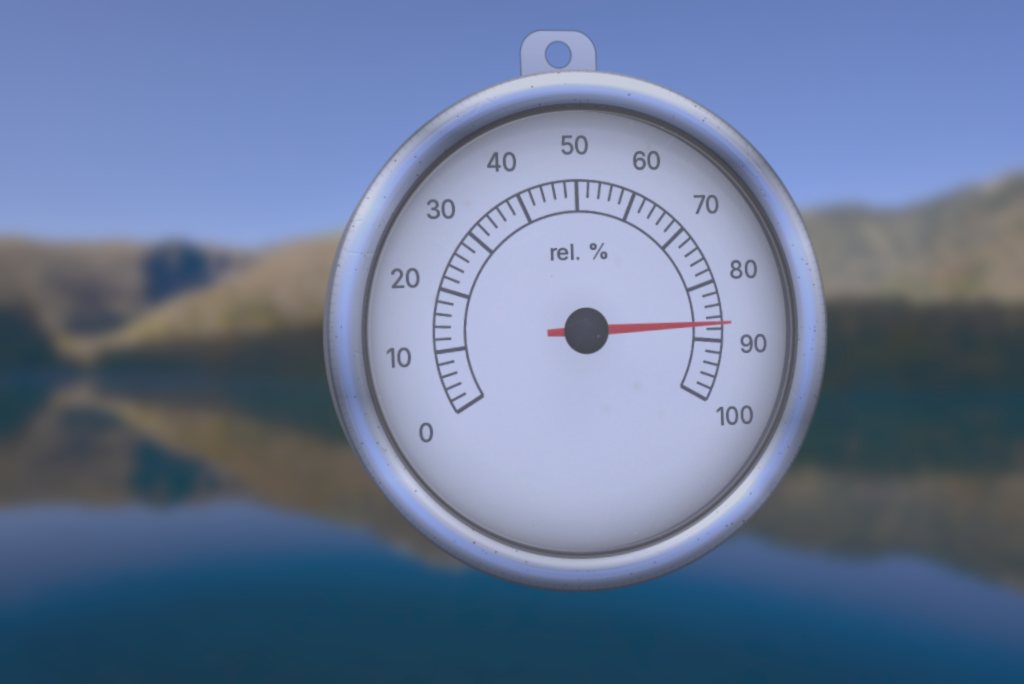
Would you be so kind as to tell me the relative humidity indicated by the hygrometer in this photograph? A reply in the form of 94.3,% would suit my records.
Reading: 87,%
